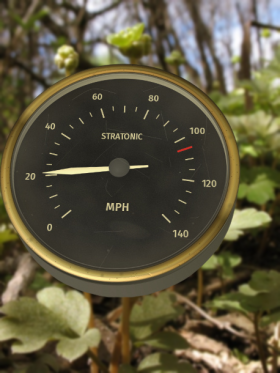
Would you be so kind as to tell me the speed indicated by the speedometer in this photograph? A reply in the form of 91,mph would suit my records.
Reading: 20,mph
